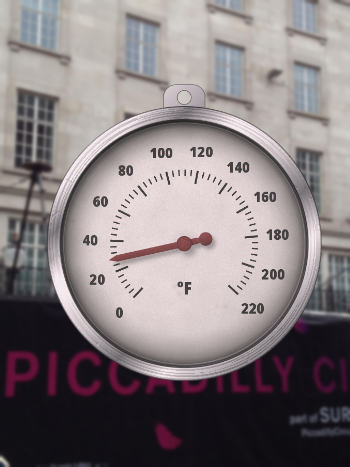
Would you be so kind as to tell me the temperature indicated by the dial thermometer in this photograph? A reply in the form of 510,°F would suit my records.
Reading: 28,°F
